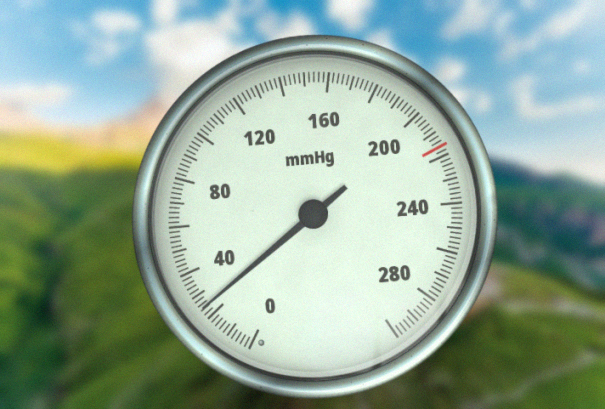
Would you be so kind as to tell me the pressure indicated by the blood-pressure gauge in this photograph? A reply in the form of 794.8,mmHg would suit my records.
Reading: 24,mmHg
